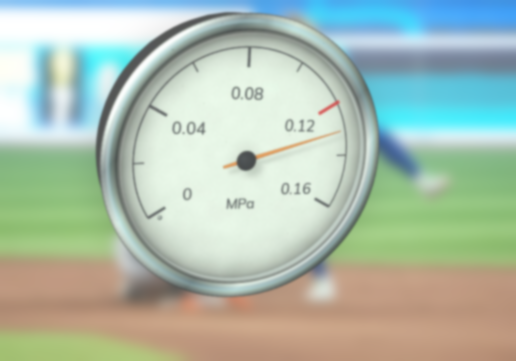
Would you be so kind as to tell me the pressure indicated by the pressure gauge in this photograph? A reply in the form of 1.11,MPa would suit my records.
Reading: 0.13,MPa
